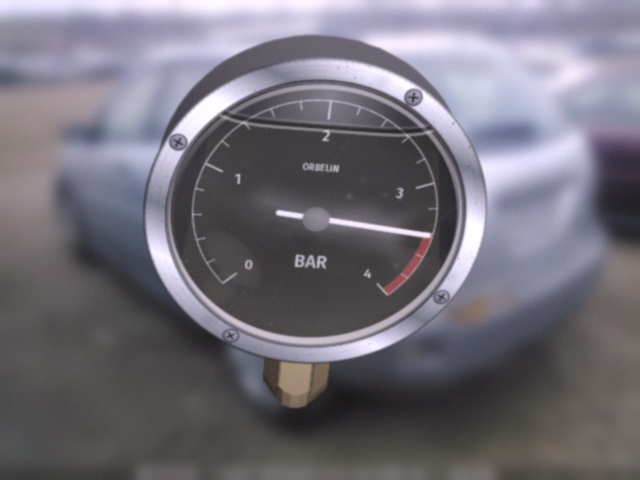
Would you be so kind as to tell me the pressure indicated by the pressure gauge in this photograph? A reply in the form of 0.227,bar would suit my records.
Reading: 3.4,bar
